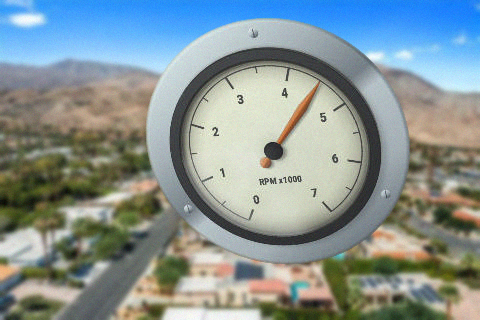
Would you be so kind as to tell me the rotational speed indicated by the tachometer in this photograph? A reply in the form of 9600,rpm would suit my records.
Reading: 4500,rpm
